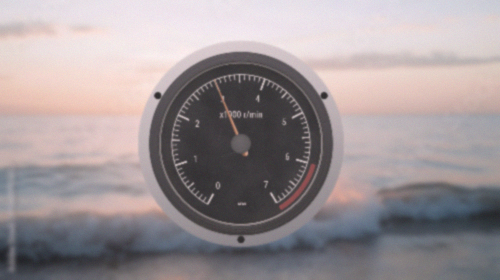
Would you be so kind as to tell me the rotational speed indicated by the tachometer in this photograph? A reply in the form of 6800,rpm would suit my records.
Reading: 3000,rpm
